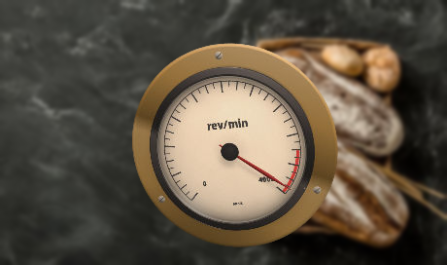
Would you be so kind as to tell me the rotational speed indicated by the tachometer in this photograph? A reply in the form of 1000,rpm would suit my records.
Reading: 3900,rpm
